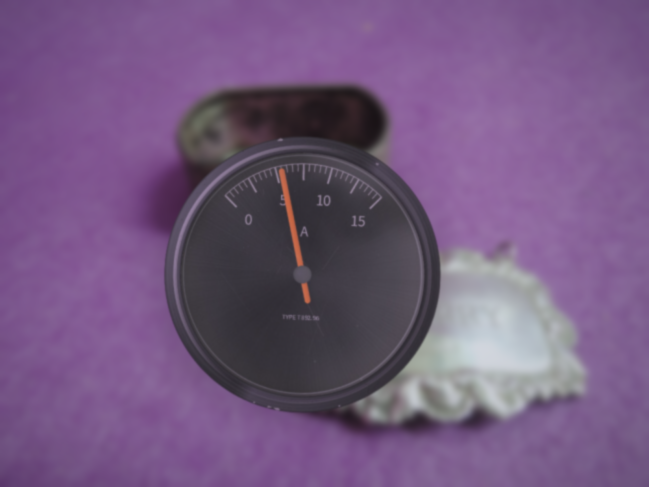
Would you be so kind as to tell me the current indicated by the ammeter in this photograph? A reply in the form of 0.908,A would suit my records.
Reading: 5.5,A
